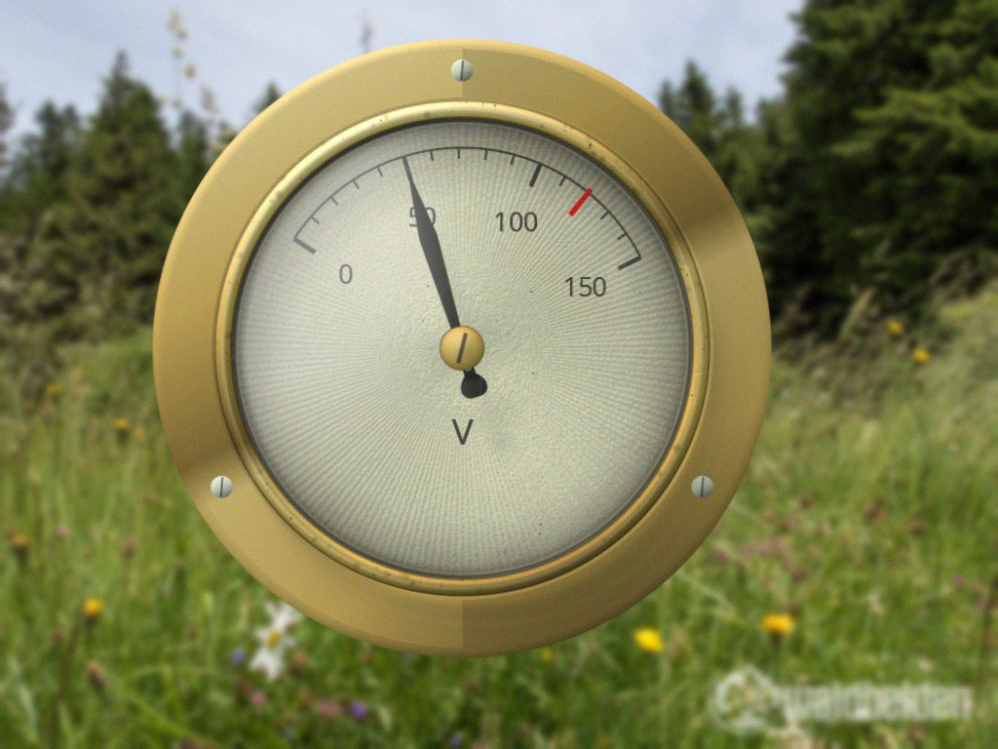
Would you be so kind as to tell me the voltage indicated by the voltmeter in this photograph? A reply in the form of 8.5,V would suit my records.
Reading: 50,V
